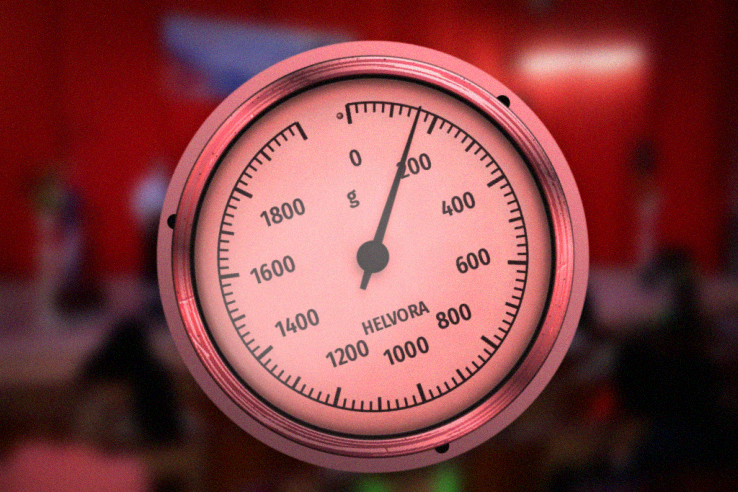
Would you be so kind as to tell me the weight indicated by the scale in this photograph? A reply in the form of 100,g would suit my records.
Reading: 160,g
